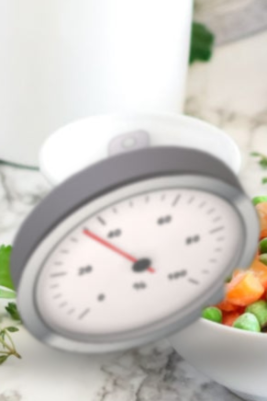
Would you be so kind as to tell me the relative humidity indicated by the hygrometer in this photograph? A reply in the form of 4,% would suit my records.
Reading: 36,%
